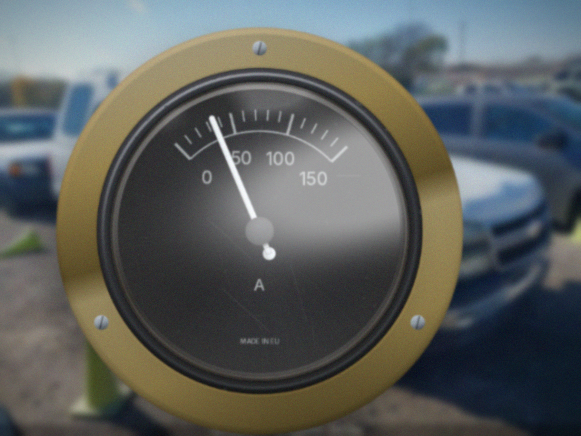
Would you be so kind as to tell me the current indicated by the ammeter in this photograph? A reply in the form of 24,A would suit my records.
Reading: 35,A
